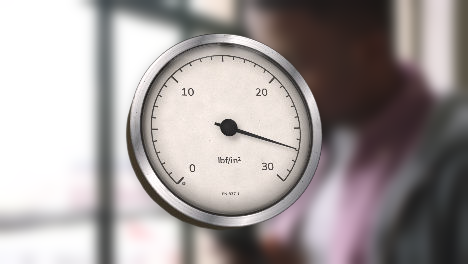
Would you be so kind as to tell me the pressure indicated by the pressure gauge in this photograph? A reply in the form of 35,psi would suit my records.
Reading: 27,psi
